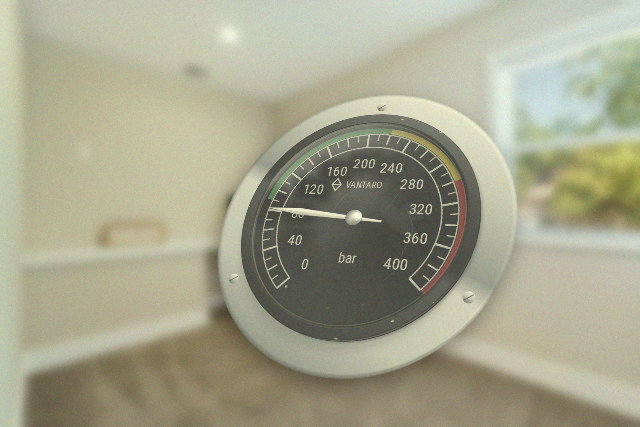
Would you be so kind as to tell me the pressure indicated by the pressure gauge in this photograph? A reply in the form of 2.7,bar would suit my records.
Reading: 80,bar
